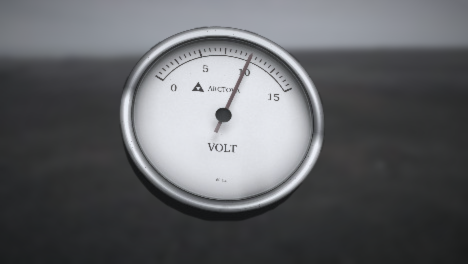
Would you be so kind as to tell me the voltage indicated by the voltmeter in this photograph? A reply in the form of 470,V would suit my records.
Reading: 10,V
